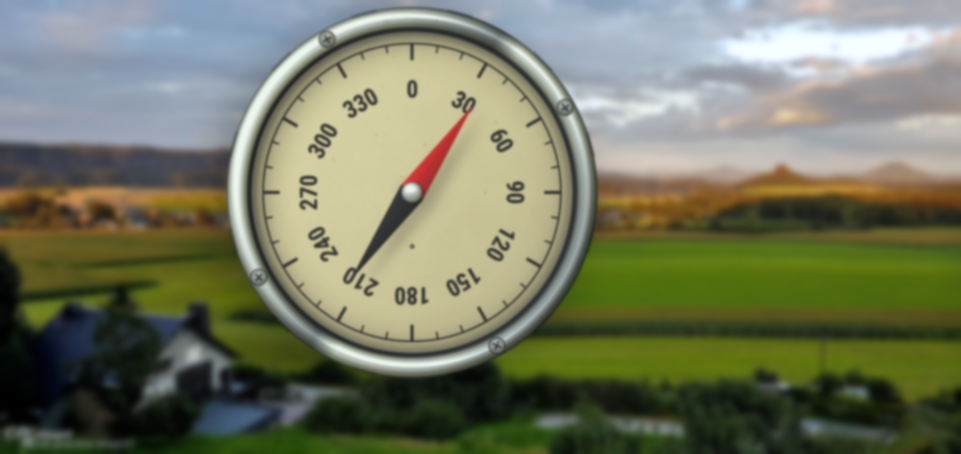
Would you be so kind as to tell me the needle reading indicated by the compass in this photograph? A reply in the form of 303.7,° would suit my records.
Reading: 35,°
